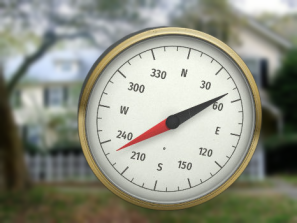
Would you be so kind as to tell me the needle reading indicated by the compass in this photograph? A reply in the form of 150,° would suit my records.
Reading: 230,°
